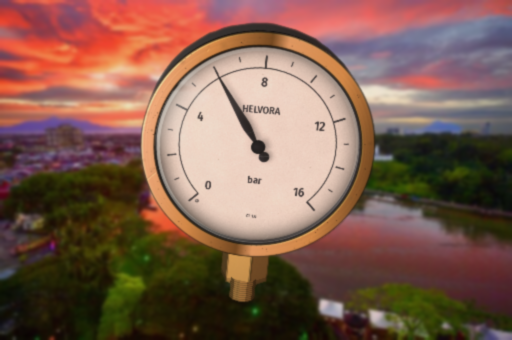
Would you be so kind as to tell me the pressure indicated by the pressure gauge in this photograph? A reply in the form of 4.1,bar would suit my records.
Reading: 6,bar
